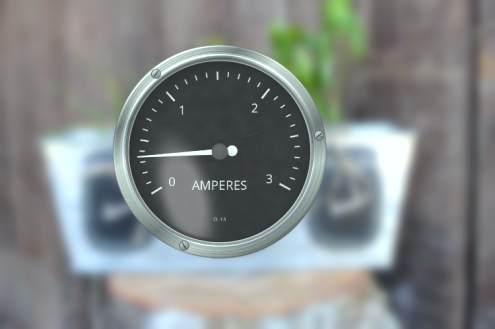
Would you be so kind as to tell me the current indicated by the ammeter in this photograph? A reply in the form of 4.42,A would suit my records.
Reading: 0.35,A
